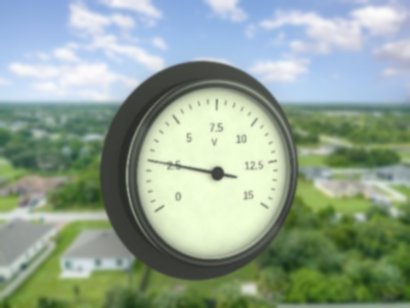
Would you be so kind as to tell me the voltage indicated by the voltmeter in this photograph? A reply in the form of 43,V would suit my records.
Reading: 2.5,V
